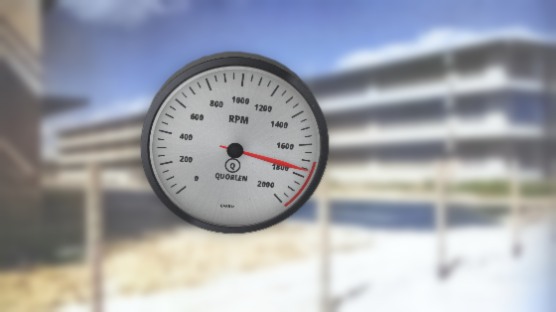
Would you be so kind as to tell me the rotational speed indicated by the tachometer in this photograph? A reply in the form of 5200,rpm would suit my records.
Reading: 1750,rpm
